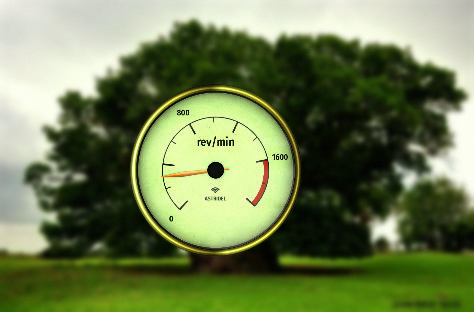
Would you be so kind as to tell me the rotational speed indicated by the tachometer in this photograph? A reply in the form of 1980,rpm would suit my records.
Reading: 300,rpm
